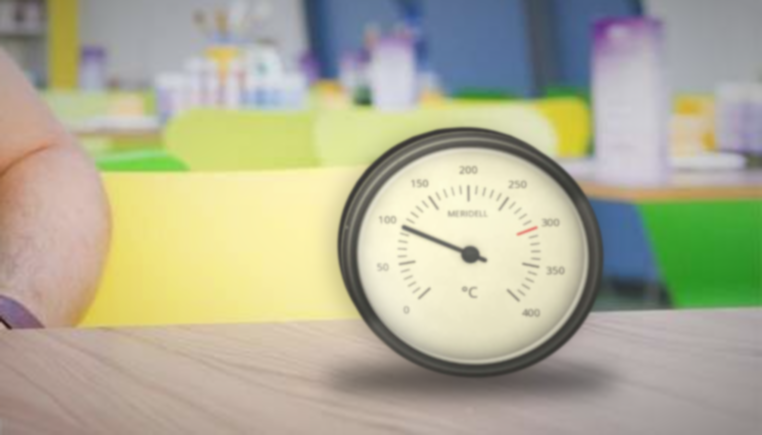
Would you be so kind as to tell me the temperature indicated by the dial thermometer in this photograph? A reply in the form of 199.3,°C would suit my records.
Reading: 100,°C
